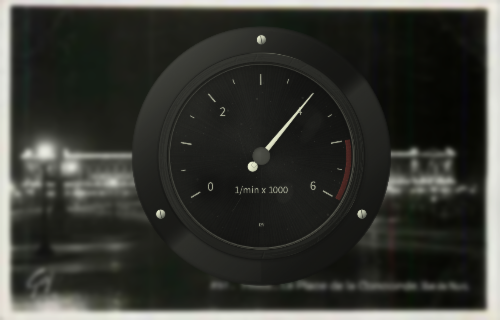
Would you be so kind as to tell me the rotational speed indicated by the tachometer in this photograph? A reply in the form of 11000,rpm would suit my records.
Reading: 4000,rpm
